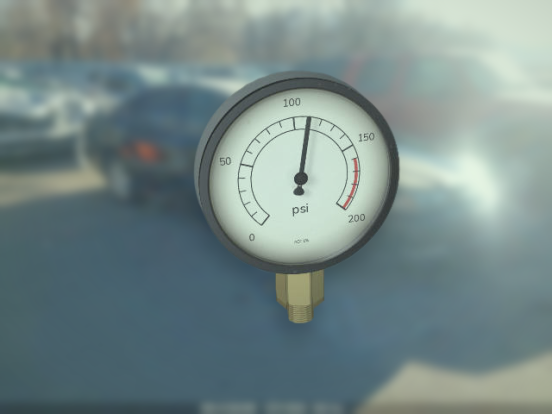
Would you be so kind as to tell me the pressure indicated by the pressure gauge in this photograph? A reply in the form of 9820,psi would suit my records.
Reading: 110,psi
